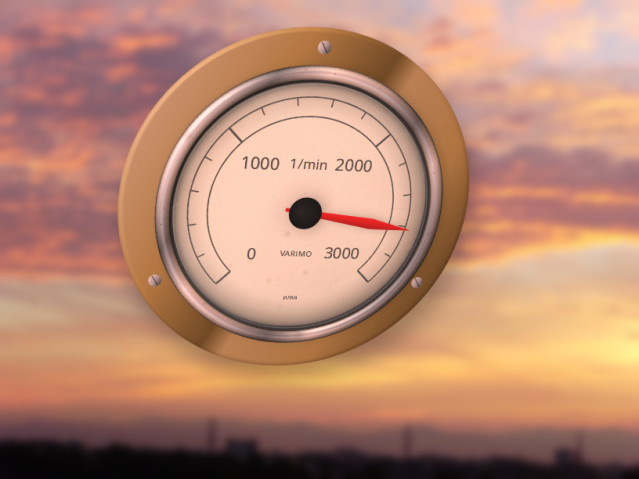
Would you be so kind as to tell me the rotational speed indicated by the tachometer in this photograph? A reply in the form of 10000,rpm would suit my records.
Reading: 2600,rpm
